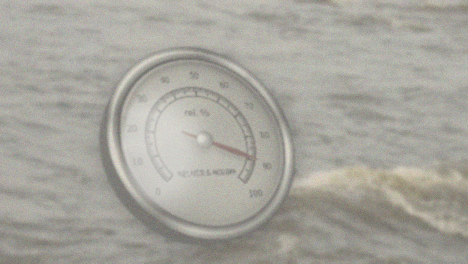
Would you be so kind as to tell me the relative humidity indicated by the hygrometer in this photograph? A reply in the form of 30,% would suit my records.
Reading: 90,%
